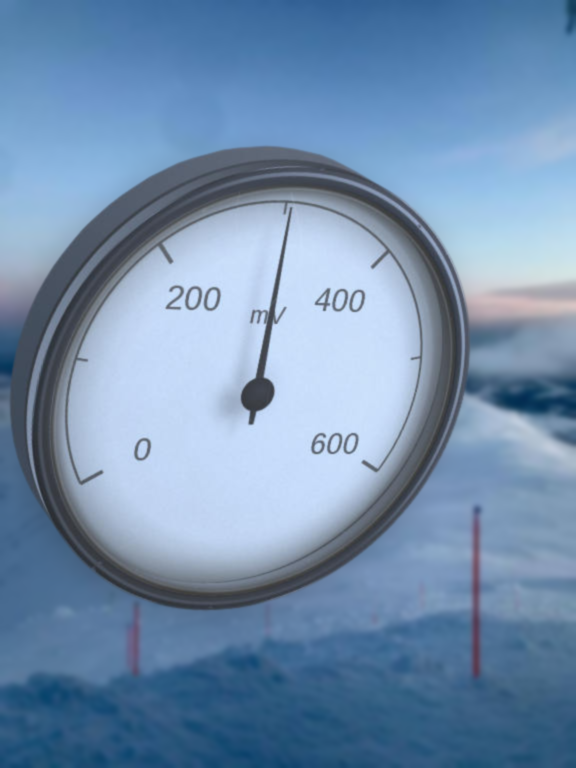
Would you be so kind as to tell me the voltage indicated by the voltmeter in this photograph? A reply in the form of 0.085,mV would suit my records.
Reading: 300,mV
